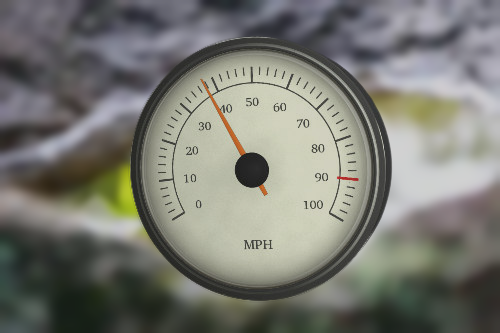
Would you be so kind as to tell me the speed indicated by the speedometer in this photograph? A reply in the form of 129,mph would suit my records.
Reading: 38,mph
